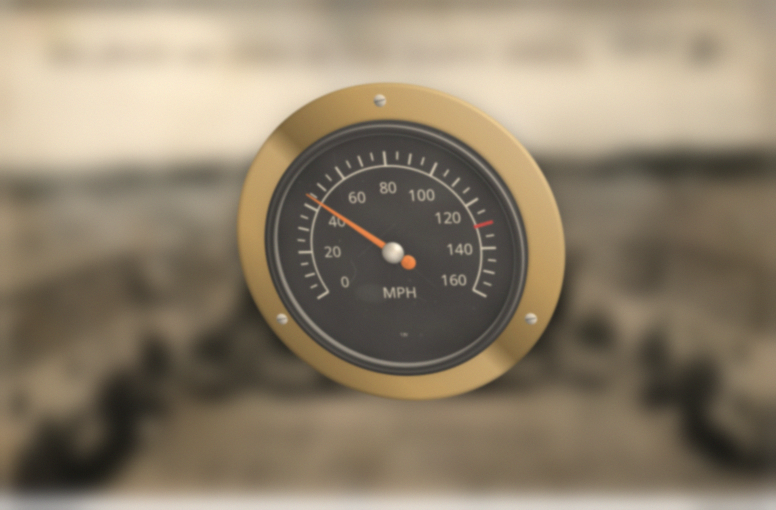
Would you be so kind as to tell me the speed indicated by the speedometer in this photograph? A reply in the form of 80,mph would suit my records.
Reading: 45,mph
